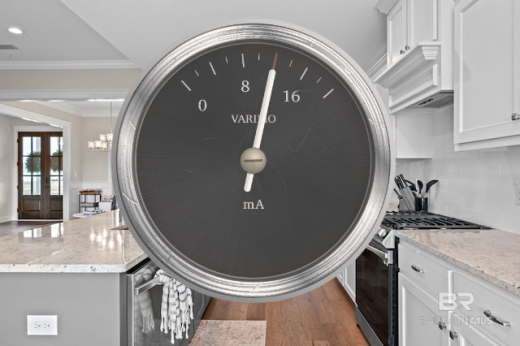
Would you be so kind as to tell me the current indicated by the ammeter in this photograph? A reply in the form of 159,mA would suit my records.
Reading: 12,mA
